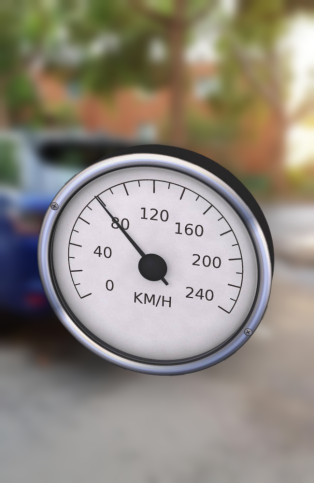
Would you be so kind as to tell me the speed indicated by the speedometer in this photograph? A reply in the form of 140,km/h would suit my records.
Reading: 80,km/h
